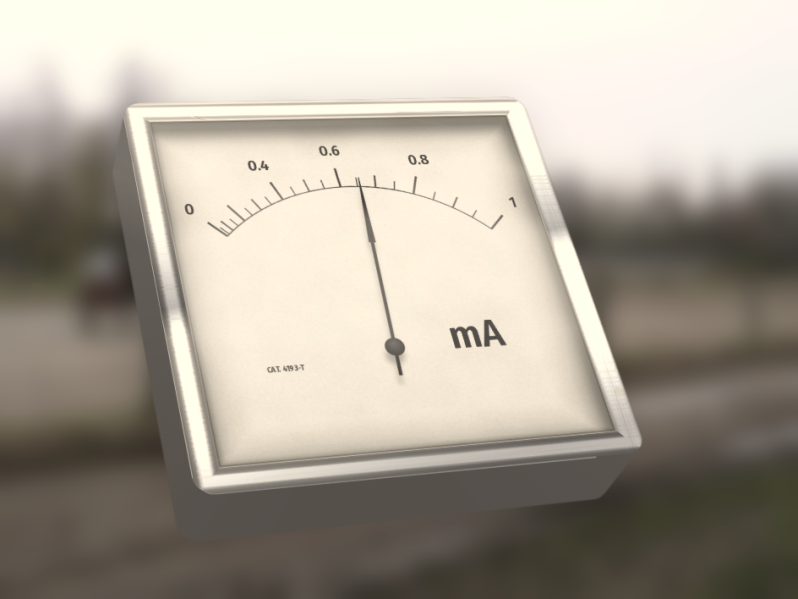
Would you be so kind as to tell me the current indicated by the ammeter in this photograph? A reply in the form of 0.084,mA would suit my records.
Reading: 0.65,mA
